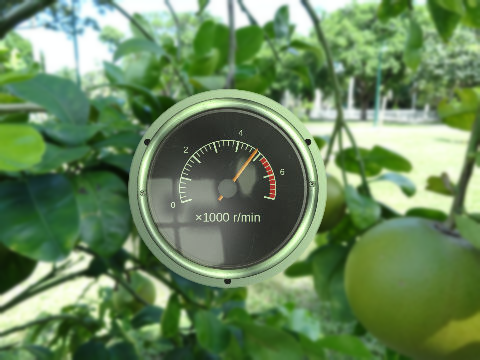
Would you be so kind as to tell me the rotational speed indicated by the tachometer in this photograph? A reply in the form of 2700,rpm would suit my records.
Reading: 4800,rpm
